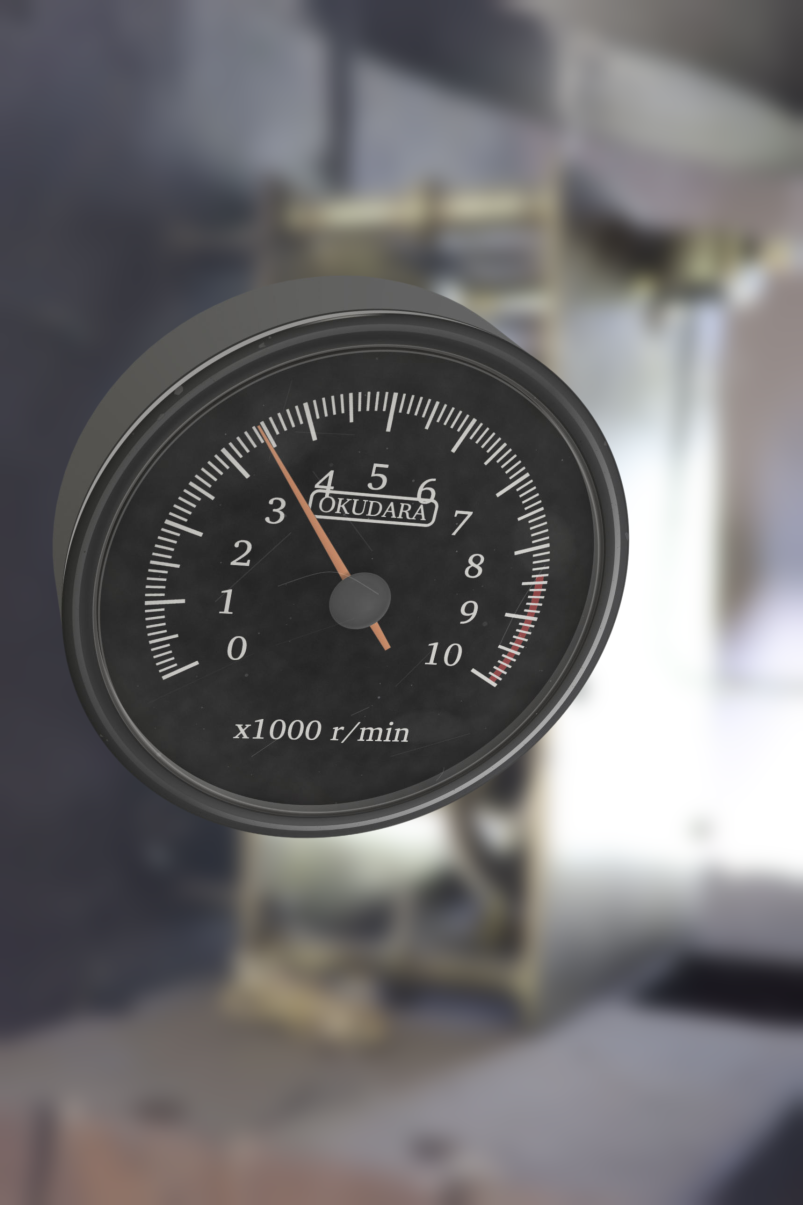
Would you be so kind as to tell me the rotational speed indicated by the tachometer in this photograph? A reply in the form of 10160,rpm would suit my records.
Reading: 3450,rpm
